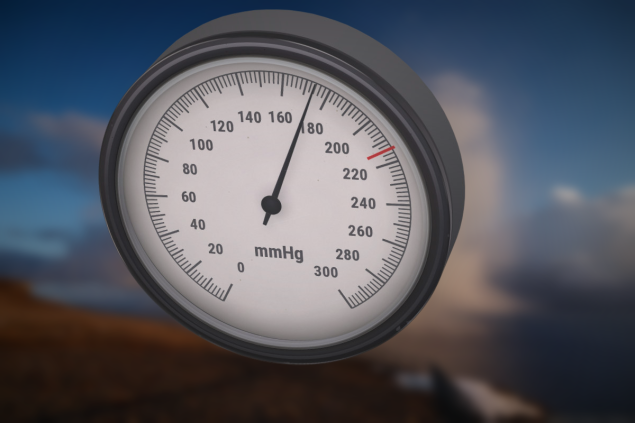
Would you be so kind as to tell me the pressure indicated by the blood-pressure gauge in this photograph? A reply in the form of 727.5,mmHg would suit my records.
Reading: 174,mmHg
